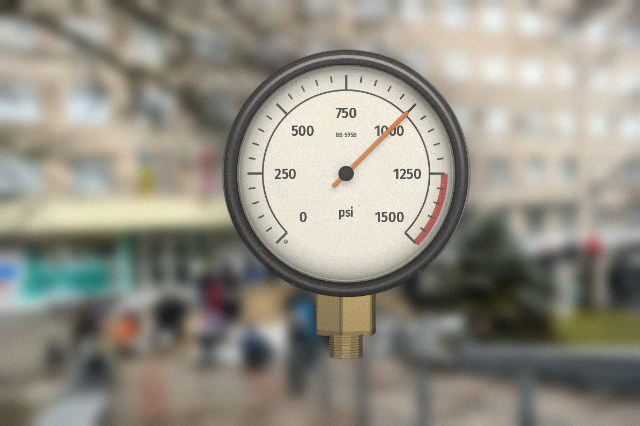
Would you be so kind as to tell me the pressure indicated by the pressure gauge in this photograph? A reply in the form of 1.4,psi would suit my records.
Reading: 1000,psi
